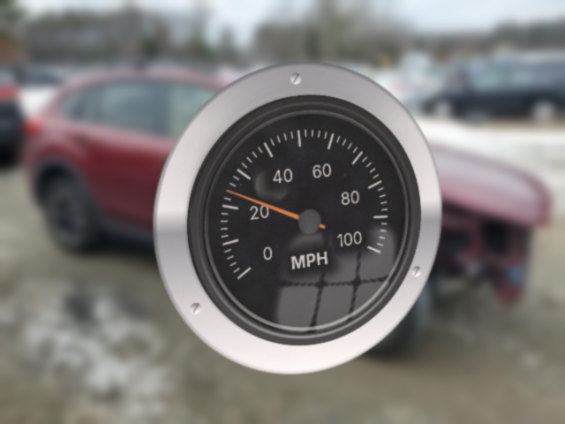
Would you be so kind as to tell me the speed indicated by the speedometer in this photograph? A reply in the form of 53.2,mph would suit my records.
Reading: 24,mph
